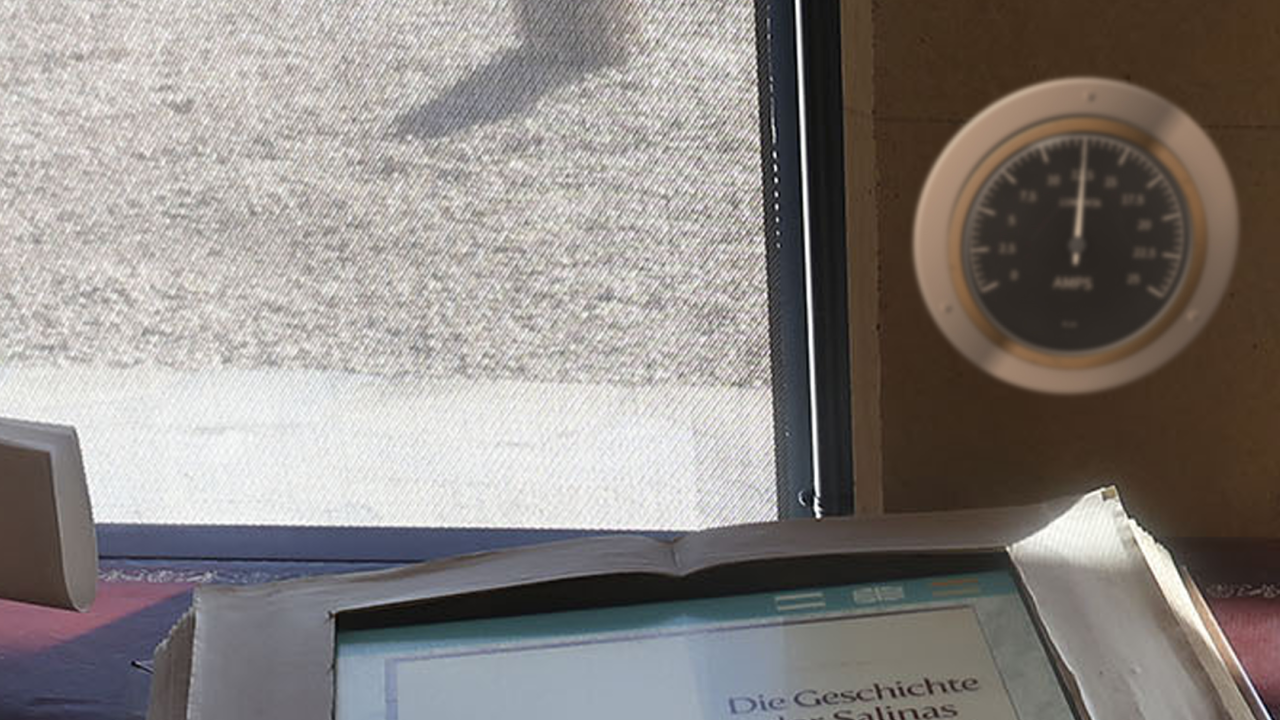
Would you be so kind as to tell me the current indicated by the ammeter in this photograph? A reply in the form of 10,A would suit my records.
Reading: 12.5,A
